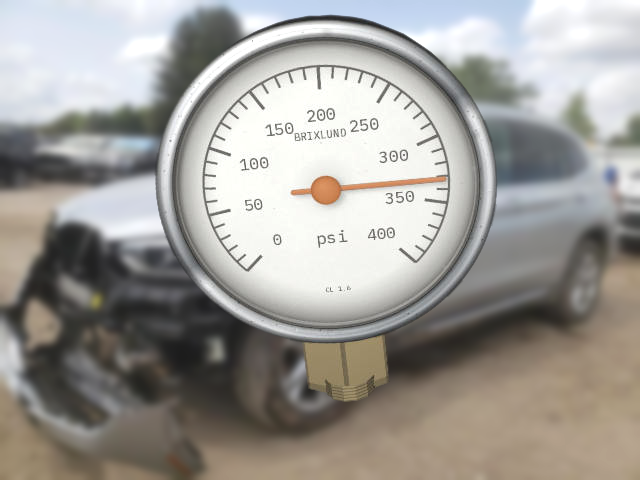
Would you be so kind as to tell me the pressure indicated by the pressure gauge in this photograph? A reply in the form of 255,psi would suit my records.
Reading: 330,psi
